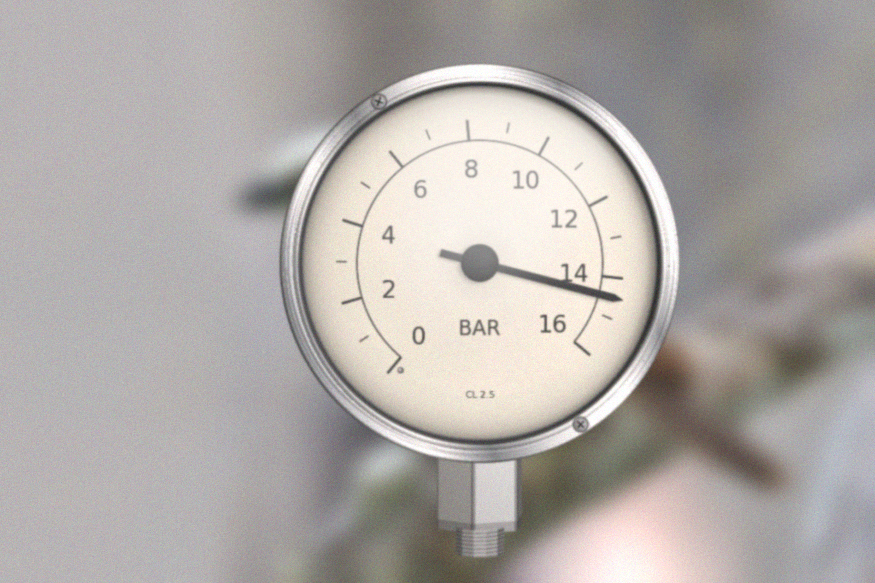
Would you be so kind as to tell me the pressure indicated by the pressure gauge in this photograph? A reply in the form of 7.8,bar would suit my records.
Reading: 14.5,bar
